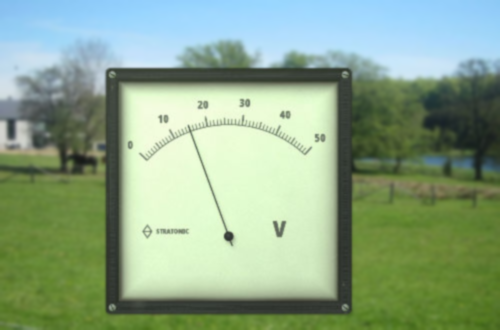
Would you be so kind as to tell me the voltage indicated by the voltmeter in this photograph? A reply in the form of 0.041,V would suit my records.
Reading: 15,V
